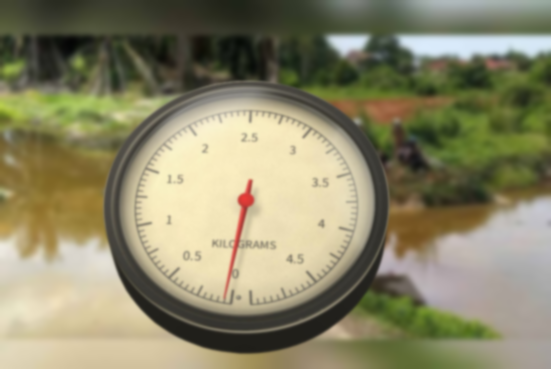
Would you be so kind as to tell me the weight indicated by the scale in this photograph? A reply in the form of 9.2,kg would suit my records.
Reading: 0.05,kg
